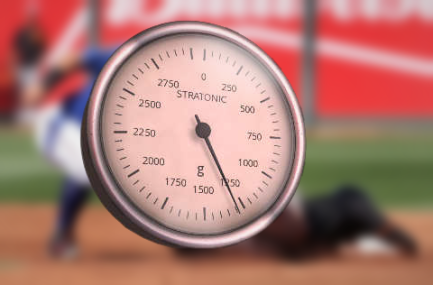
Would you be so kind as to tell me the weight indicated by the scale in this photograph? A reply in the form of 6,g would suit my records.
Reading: 1300,g
